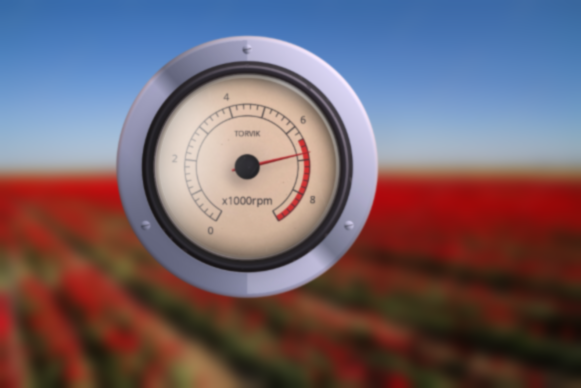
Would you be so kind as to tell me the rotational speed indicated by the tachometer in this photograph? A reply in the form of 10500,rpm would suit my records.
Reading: 6800,rpm
